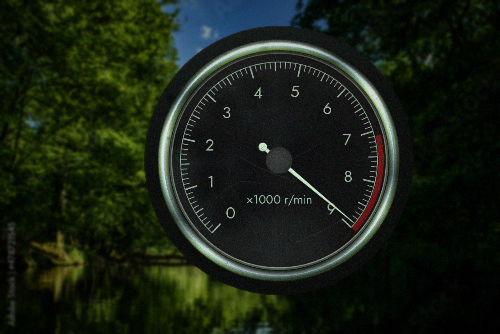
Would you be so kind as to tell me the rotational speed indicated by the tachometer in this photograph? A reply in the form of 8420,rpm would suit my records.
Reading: 8900,rpm
